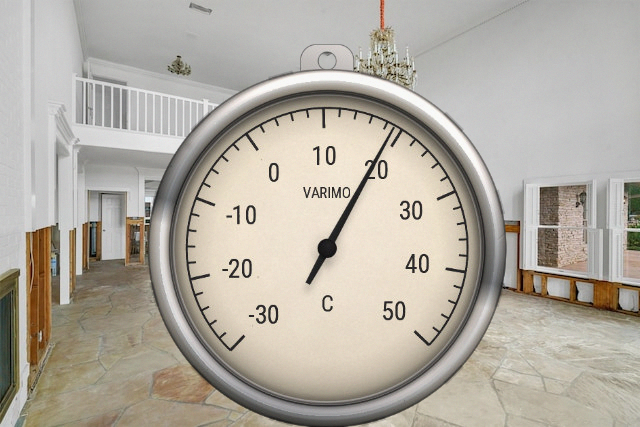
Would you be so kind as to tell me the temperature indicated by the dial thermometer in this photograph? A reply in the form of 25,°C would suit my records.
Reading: 19,°C
